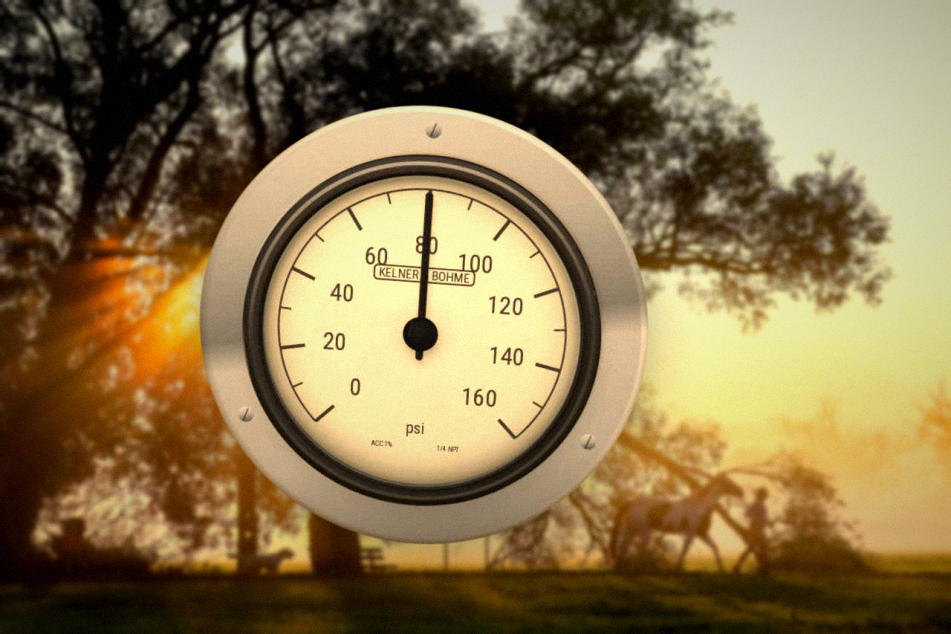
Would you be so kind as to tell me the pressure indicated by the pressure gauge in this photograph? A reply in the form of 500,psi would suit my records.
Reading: 80,psi
